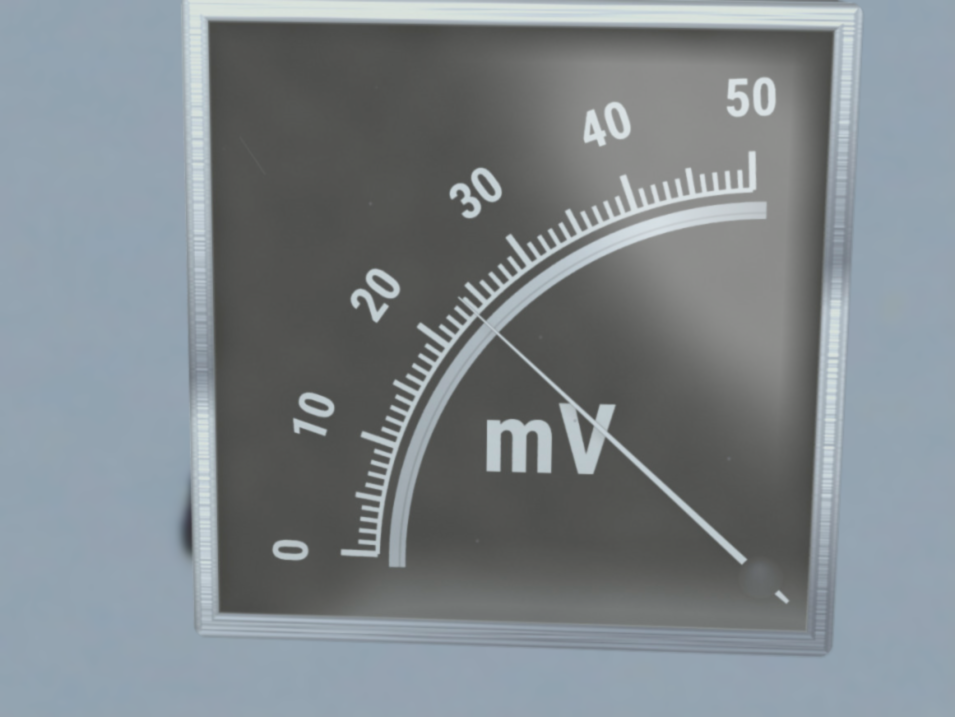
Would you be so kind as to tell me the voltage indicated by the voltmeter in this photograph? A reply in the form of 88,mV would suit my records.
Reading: 24,mV
